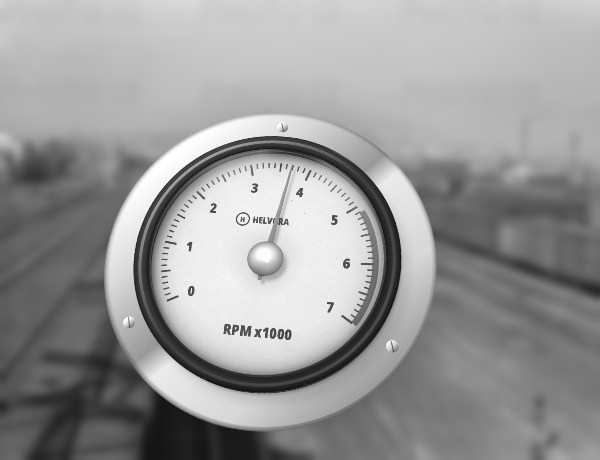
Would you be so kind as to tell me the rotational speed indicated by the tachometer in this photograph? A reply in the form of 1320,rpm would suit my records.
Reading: 3700,rpm
